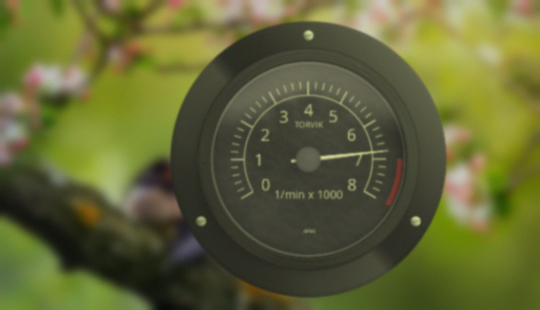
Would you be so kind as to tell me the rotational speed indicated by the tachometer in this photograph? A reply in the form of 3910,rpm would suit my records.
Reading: 6800,rpm
